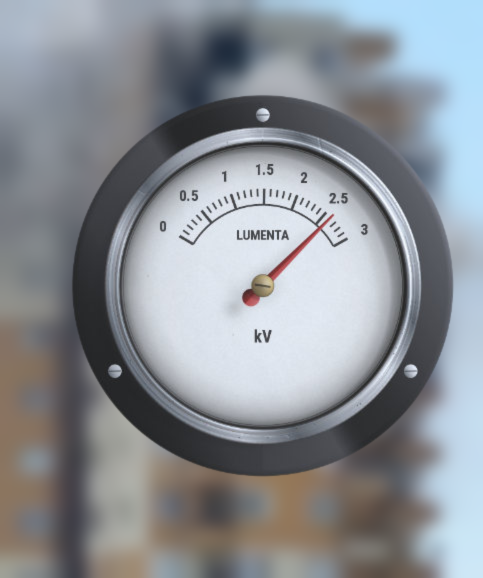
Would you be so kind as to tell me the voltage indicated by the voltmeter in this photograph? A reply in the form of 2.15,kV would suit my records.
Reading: 2.6,kV
